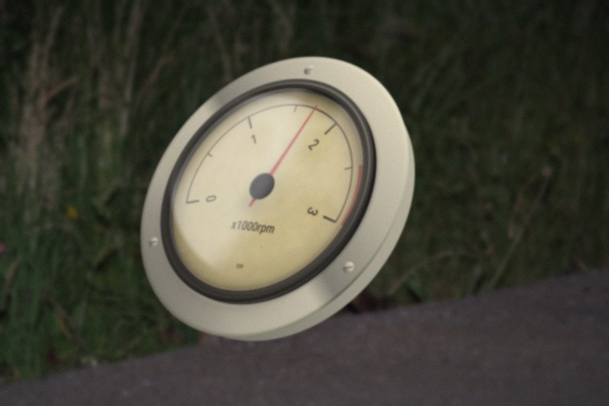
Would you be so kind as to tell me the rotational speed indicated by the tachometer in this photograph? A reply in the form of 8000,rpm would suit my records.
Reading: 1750,rpm
